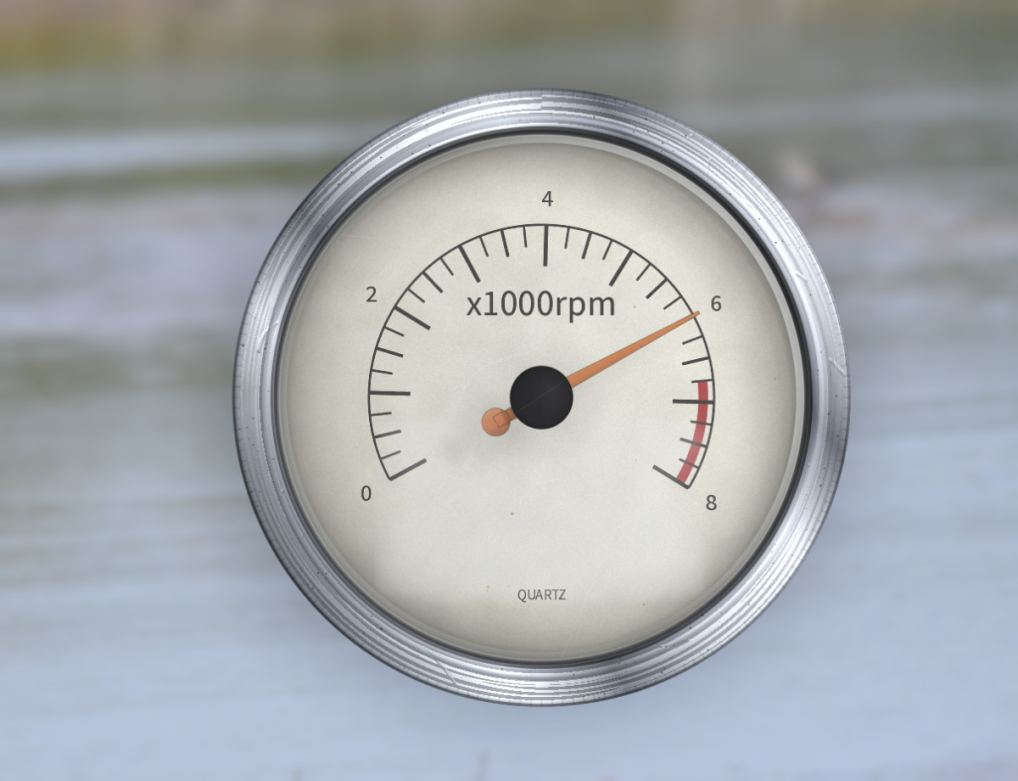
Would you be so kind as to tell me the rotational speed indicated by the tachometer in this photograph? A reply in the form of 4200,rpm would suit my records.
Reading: 6000,rpm
